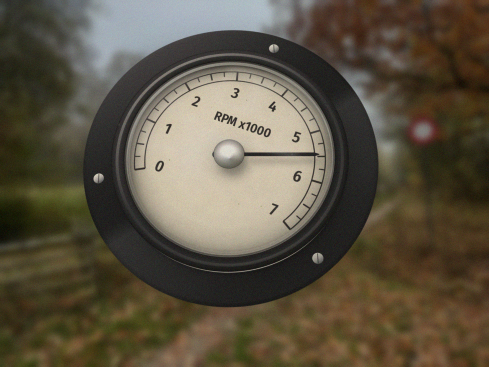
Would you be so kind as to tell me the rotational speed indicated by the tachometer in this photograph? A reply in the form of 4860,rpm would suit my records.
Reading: 5500,rpm
